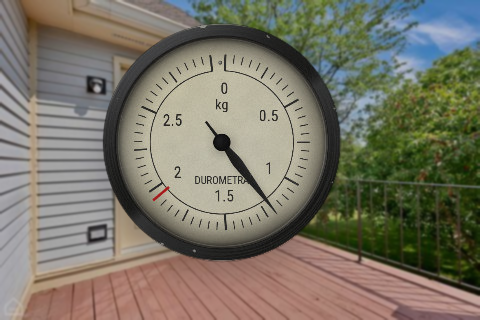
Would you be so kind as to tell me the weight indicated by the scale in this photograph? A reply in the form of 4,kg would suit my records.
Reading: 1.2,kg
